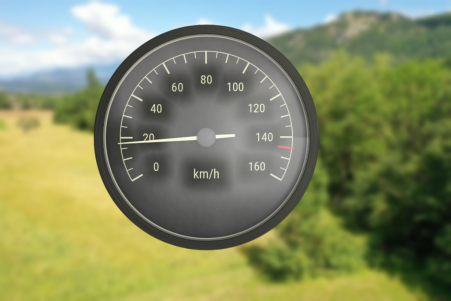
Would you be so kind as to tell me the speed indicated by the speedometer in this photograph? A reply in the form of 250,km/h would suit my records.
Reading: 17.5,km/h
